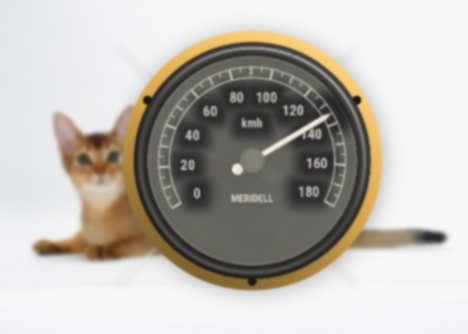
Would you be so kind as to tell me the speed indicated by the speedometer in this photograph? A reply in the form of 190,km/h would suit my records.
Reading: 135,km/h
